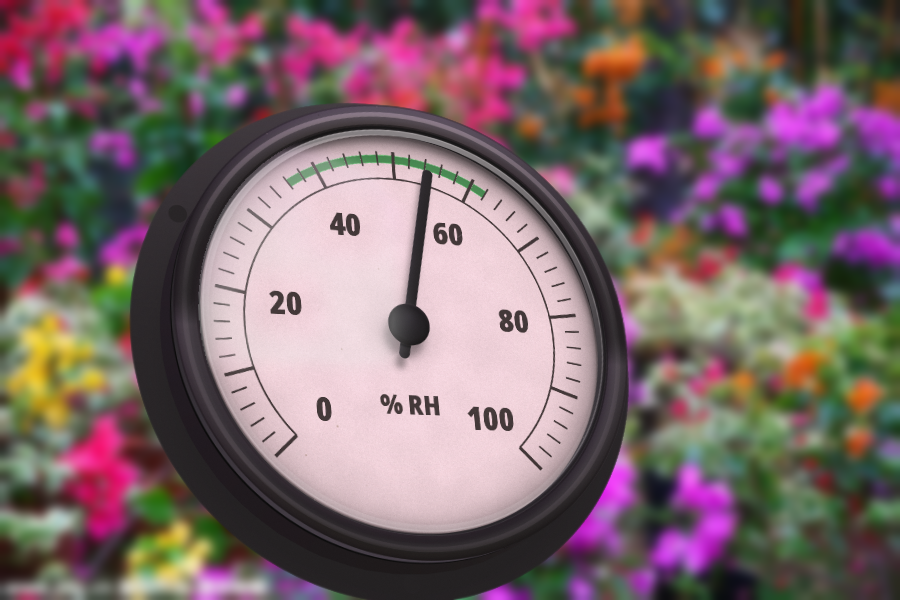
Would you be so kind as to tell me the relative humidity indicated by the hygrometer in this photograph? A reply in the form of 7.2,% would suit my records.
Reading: 54,%
